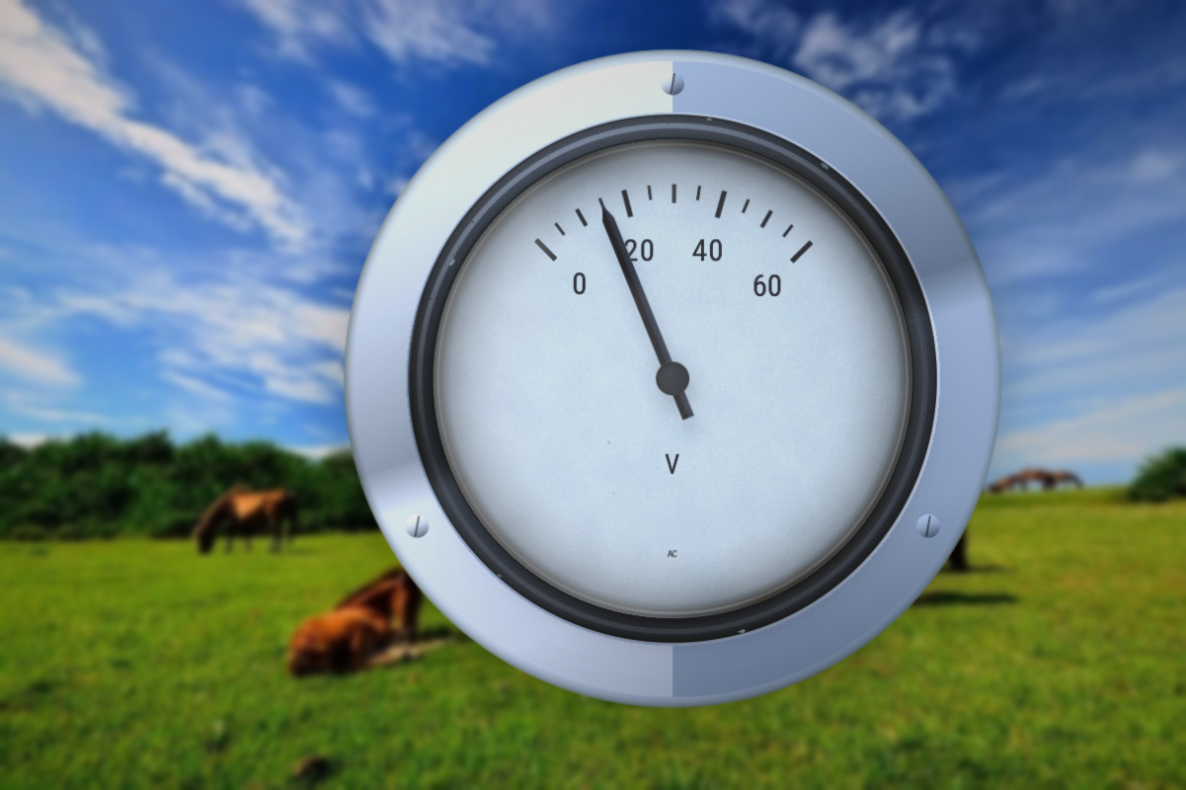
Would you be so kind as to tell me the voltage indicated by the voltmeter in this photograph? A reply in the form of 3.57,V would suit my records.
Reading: 15,V
